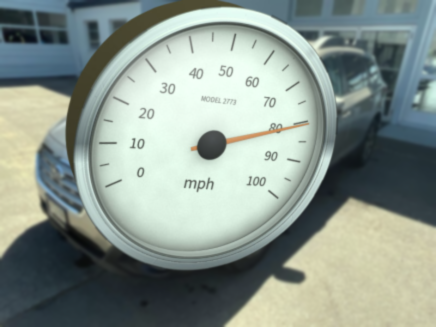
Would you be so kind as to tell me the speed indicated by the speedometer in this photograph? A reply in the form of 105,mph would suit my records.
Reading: 80,mph
